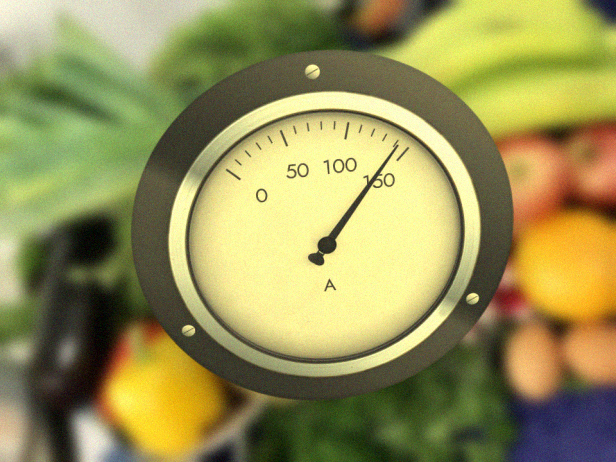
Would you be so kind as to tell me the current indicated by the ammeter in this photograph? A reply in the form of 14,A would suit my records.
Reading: 140,A
